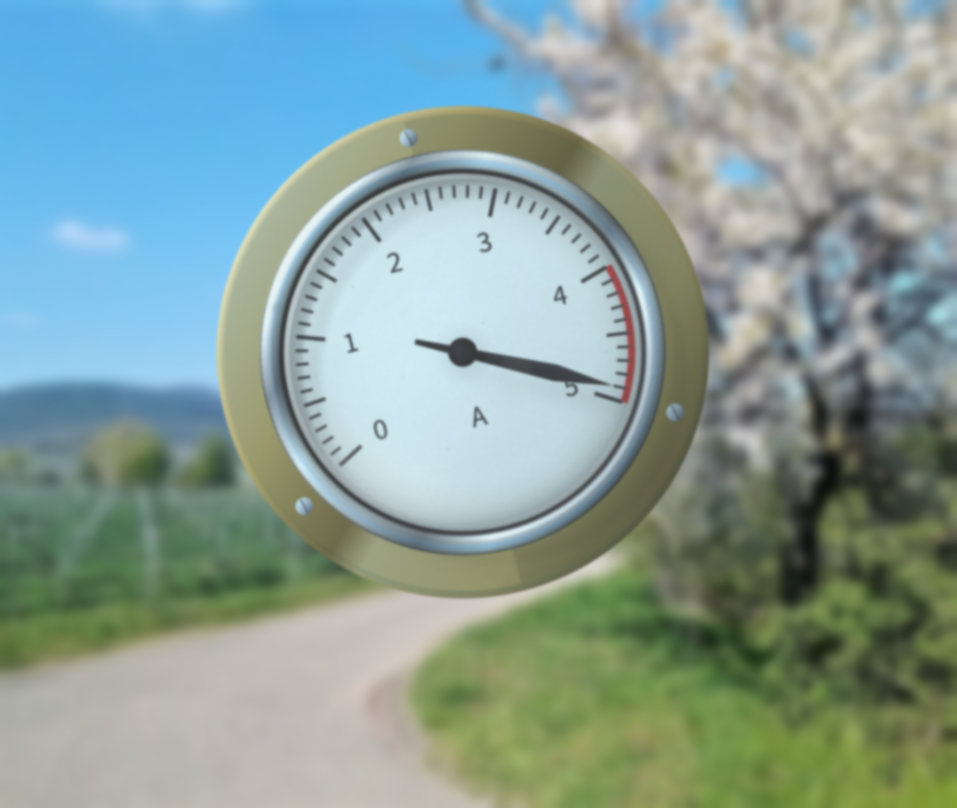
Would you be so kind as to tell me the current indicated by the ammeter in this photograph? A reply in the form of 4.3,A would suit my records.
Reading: 4.9,A
